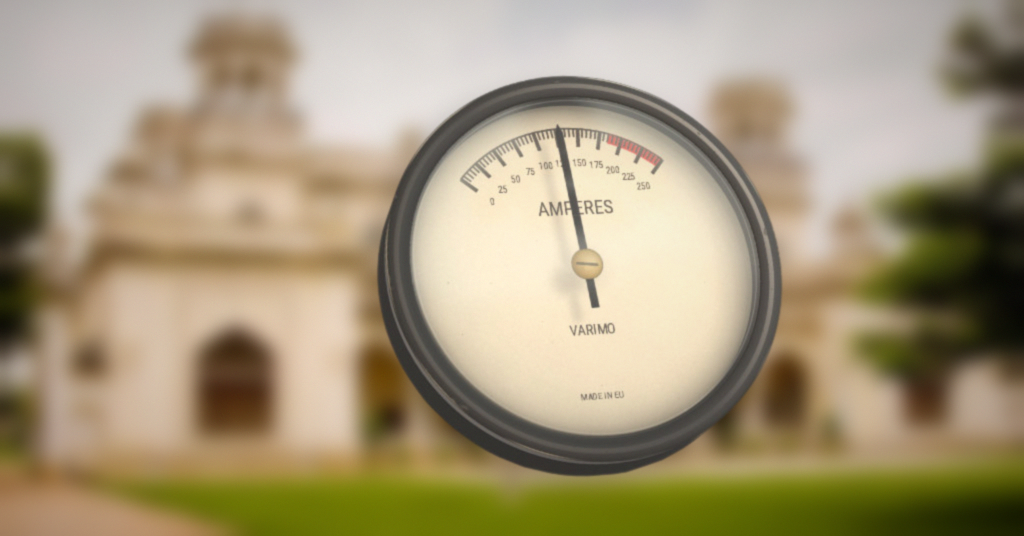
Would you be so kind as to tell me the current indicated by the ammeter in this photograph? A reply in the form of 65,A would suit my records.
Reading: 125,A
